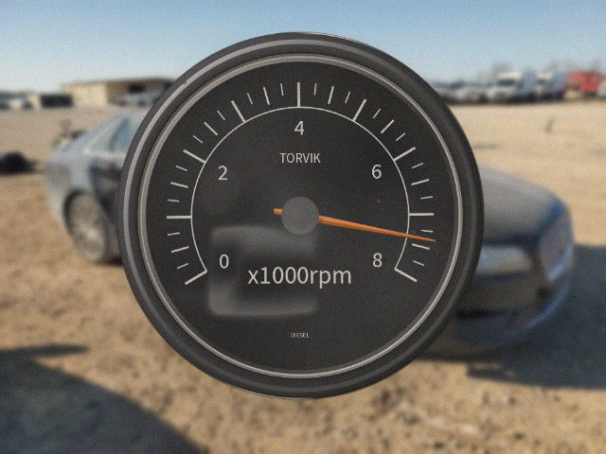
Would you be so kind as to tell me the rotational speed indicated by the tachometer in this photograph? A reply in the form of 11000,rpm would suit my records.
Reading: 7375,rpm
